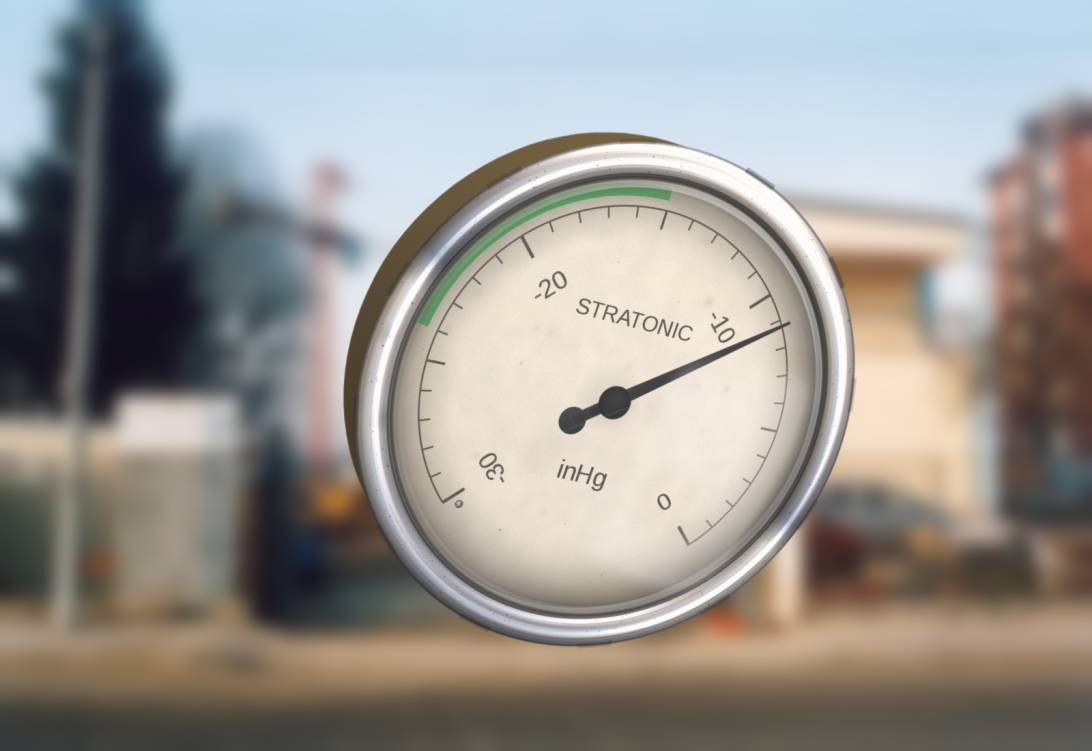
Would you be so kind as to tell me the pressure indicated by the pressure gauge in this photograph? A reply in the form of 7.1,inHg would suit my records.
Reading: -9,inHg
